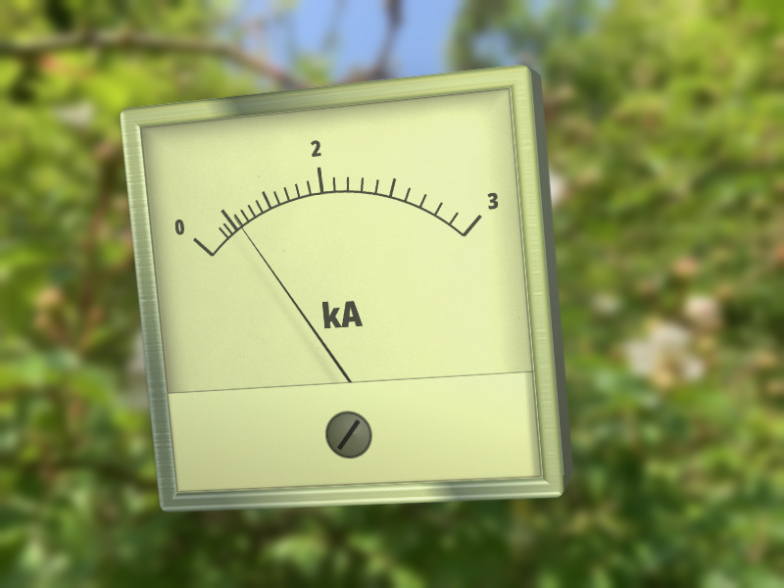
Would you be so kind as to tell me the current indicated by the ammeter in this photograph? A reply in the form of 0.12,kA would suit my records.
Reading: 1.1,kA
